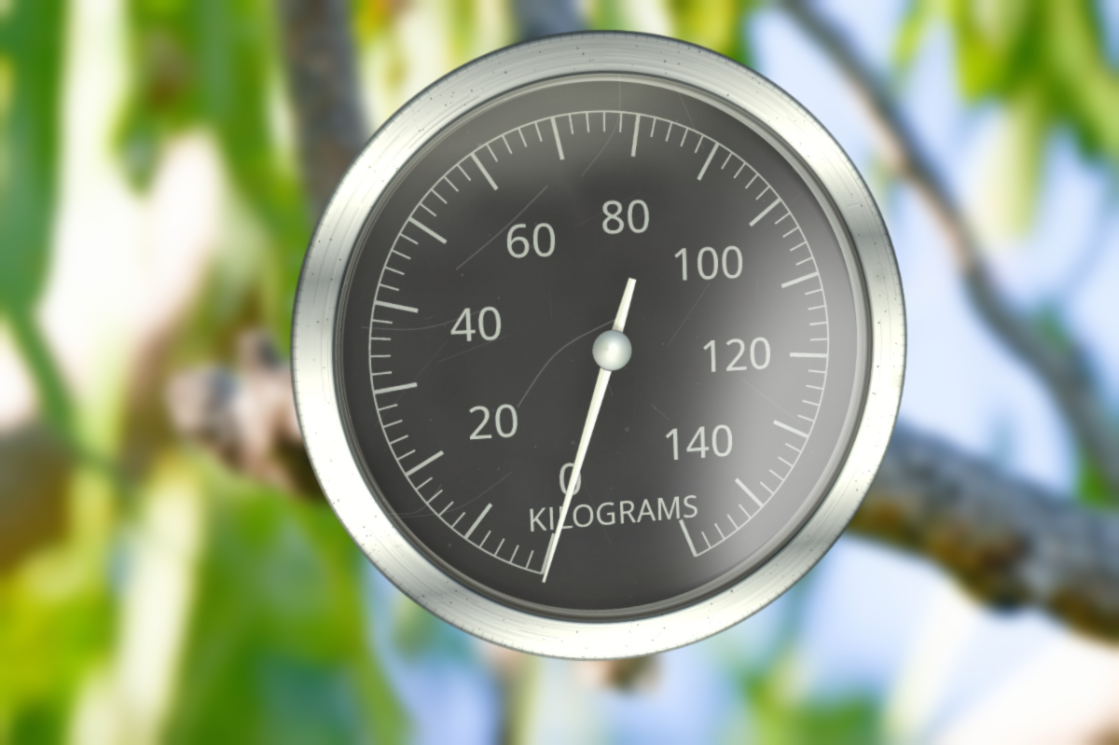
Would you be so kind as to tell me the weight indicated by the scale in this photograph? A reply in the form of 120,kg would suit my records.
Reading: 0,kg
